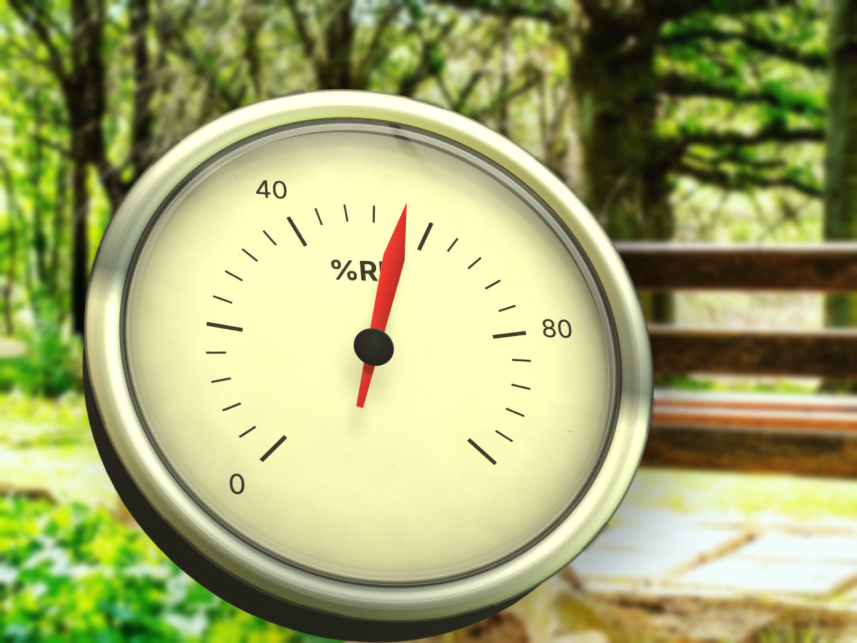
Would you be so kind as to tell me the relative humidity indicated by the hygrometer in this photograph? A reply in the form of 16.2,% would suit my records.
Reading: 56,%
